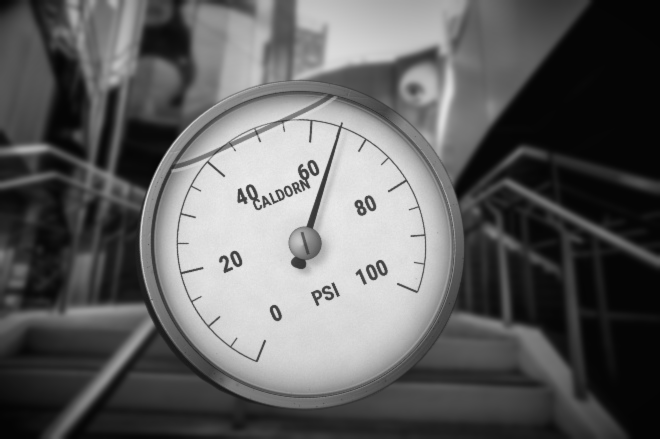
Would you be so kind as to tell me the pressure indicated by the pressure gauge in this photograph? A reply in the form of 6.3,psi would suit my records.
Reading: 65,psi
